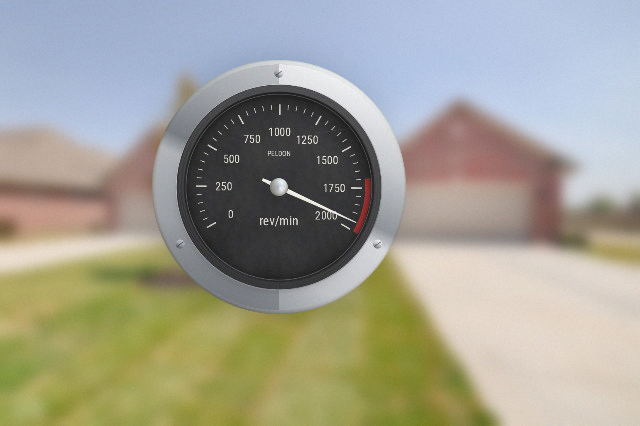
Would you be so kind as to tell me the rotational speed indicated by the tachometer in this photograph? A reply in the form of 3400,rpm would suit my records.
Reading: 1950,rpm
